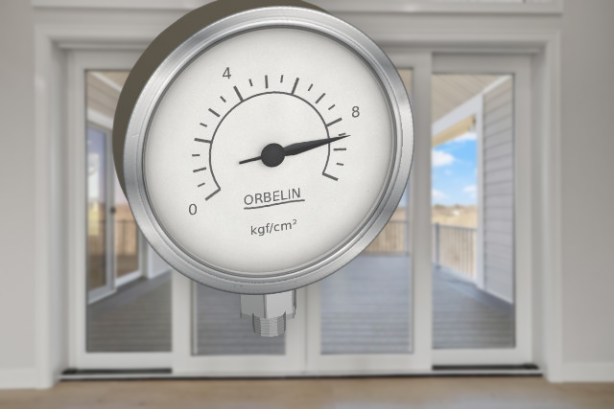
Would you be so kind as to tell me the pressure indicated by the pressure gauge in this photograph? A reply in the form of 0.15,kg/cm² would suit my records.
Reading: 8.5,kg/cm²
